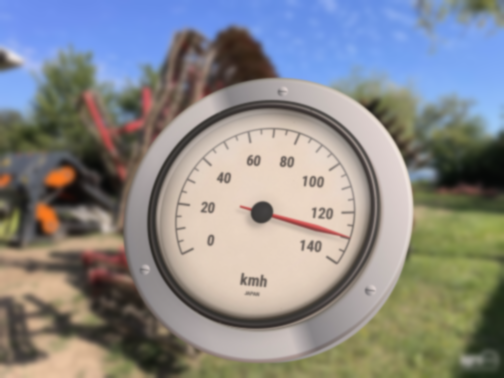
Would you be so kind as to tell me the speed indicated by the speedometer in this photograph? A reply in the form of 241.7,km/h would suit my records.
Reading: 130,km/h
